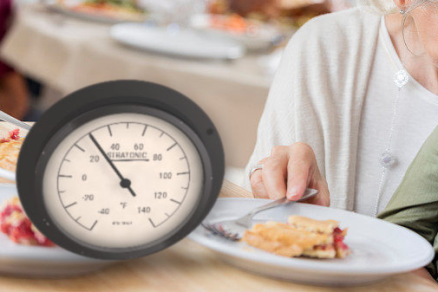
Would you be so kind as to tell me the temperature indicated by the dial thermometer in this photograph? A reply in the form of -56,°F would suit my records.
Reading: 30,°F
